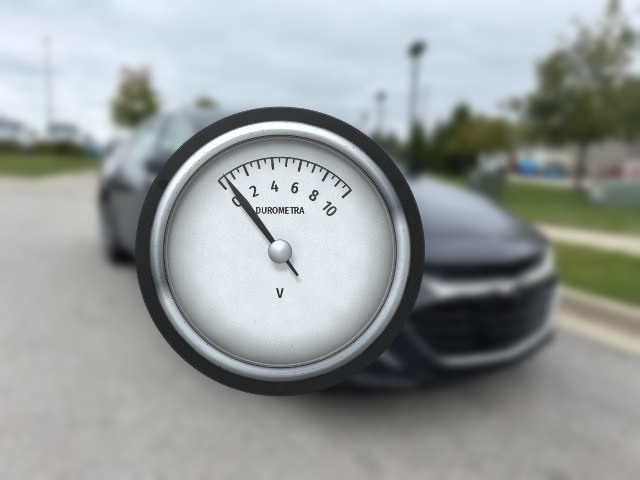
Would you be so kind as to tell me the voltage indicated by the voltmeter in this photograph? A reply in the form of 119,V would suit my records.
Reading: 0.5,V
